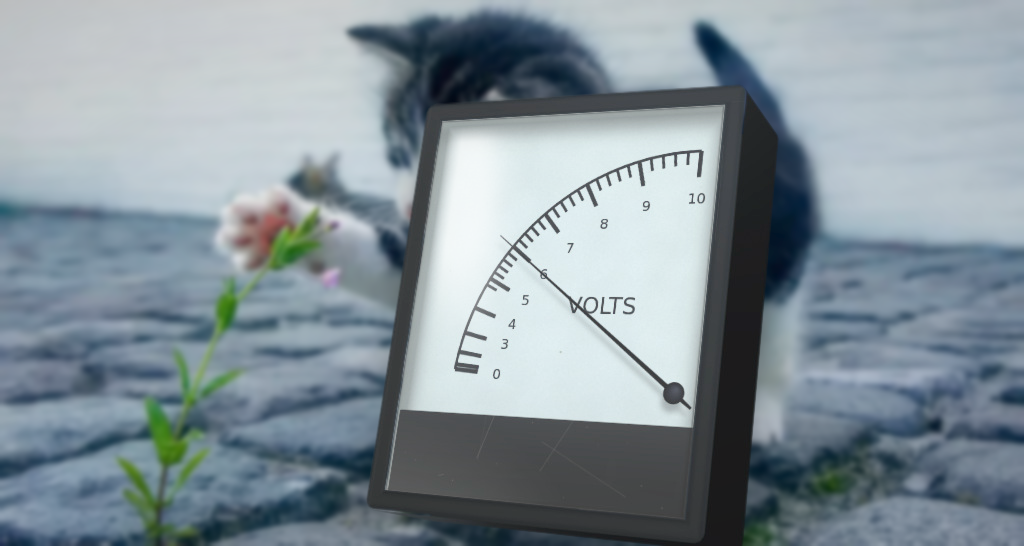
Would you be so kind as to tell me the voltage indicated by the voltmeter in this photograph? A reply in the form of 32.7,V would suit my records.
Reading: 6,V
